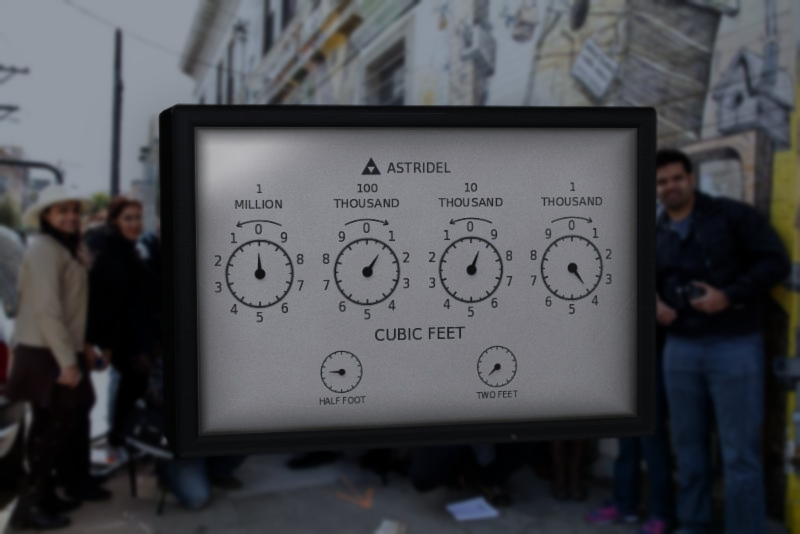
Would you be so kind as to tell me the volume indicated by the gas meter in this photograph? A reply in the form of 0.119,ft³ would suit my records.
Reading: 9400,ft³
